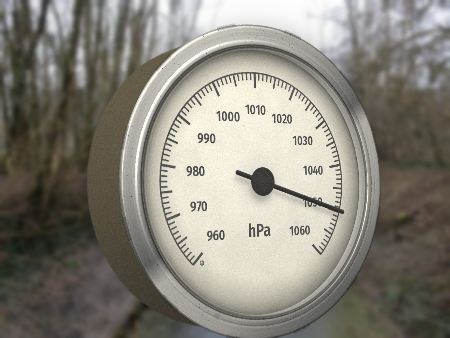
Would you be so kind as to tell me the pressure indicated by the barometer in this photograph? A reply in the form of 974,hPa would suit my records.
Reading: 1050,hPa
